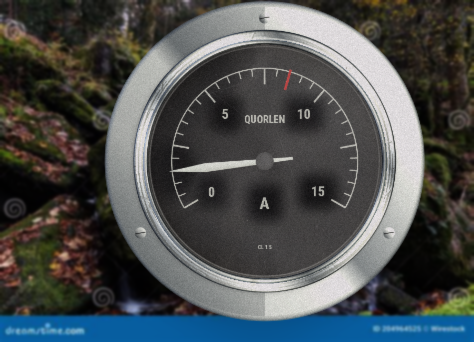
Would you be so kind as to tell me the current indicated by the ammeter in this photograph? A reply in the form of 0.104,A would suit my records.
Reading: 1.5,A
